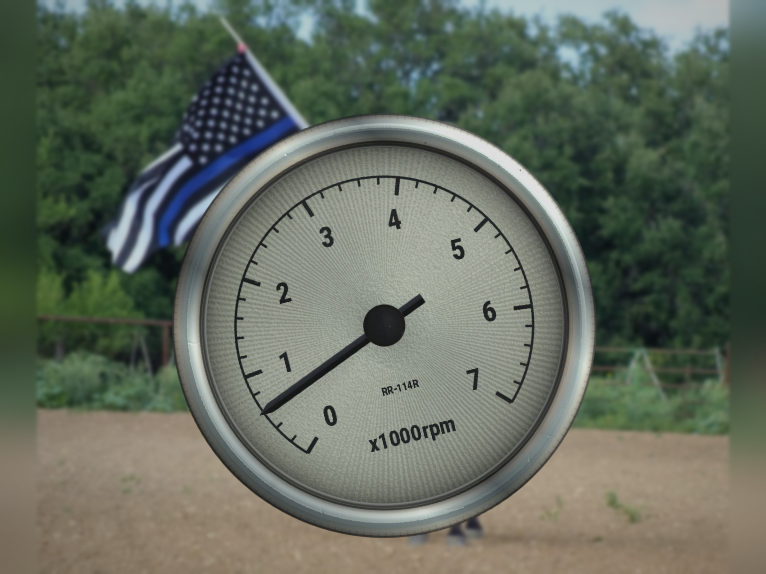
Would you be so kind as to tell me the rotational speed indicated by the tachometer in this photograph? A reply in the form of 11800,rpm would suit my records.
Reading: 600,rpm
